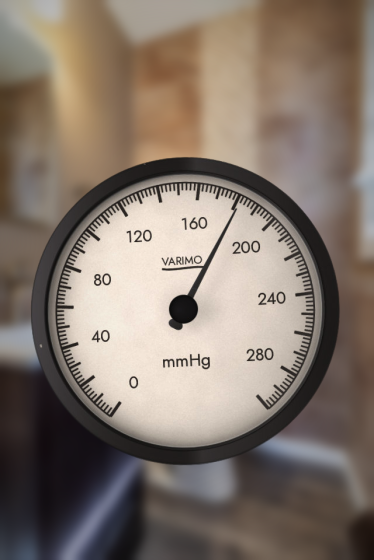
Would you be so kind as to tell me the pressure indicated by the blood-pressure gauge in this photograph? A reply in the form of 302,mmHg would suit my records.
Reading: 182,mmHg
